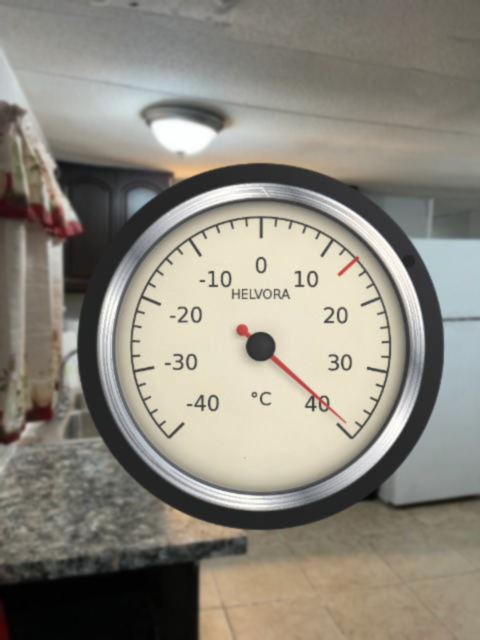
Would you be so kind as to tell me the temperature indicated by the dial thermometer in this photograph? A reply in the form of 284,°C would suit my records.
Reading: 39,°C
